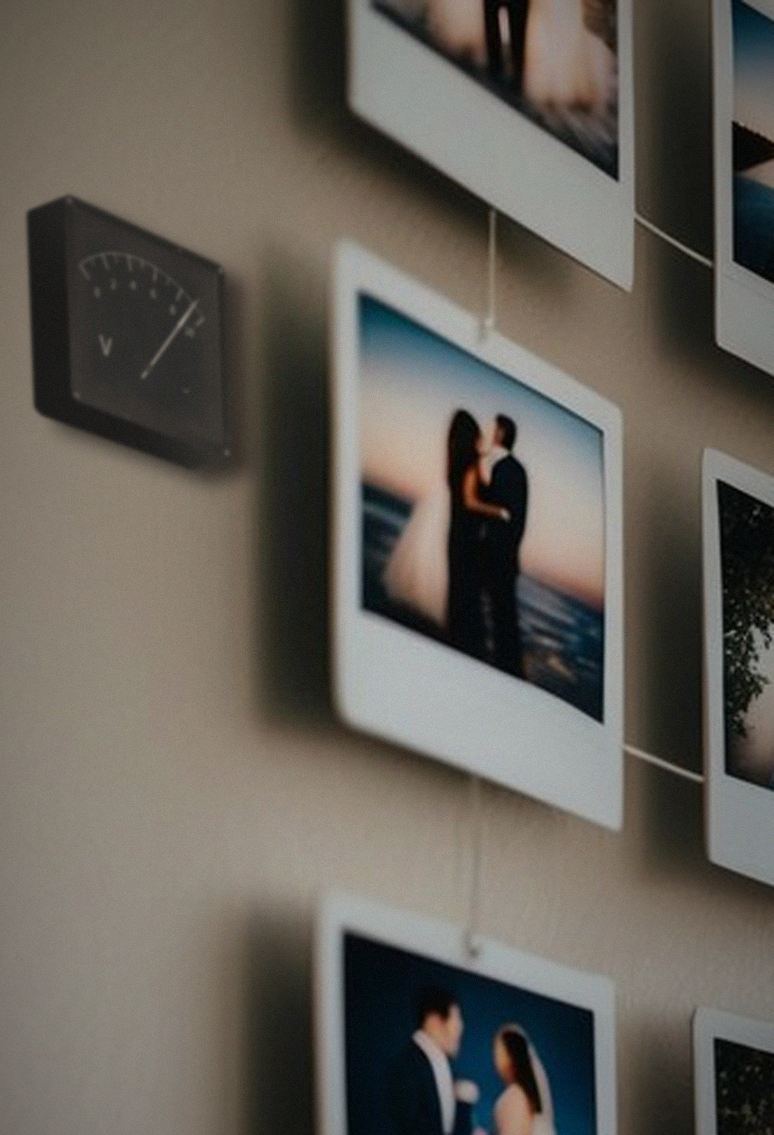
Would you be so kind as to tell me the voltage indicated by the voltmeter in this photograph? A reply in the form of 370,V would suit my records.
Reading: 9,V
